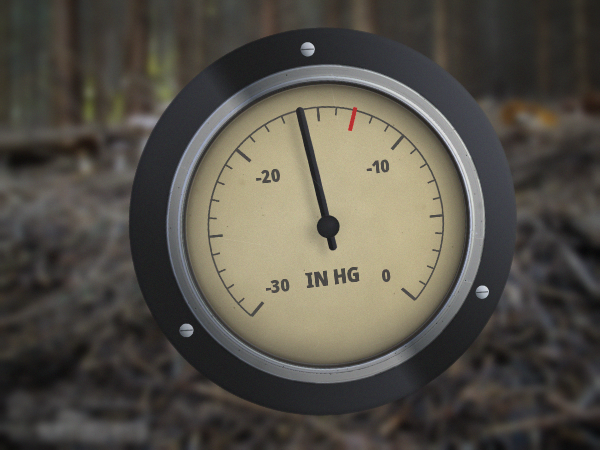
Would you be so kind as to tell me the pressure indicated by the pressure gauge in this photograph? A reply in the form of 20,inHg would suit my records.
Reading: -16,inHg
